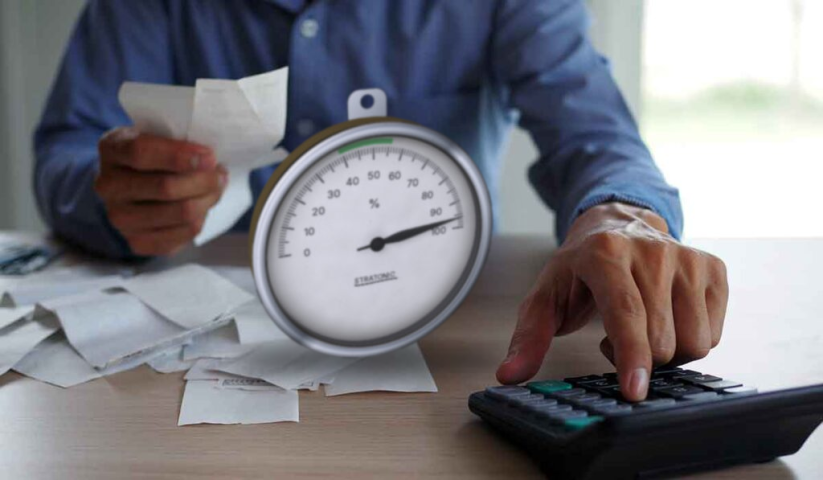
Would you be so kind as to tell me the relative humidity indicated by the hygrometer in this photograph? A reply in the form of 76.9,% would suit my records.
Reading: 95,%
